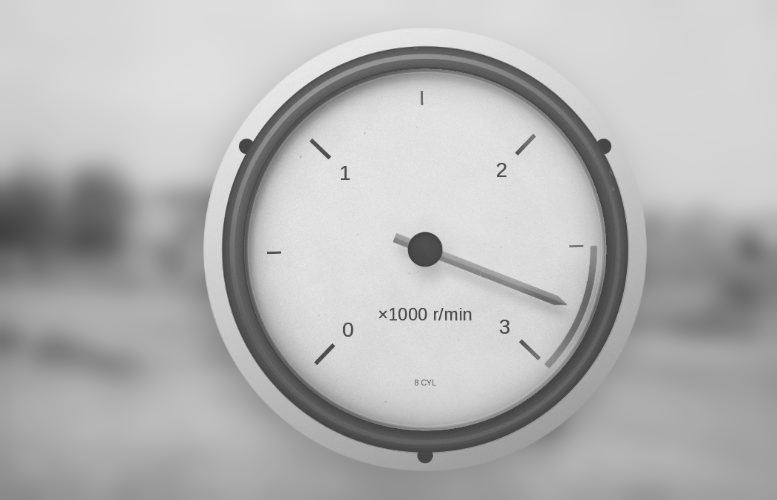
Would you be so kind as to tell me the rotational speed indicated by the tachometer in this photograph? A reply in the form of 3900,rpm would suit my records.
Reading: 2750,rpm
